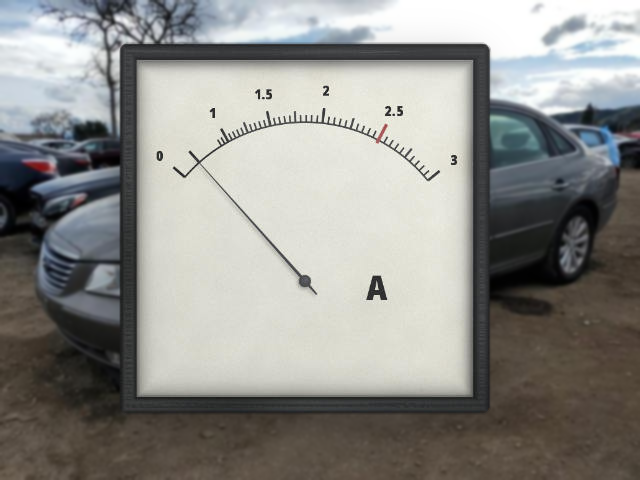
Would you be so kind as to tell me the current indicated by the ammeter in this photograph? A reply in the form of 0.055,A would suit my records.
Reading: 0.5,A
